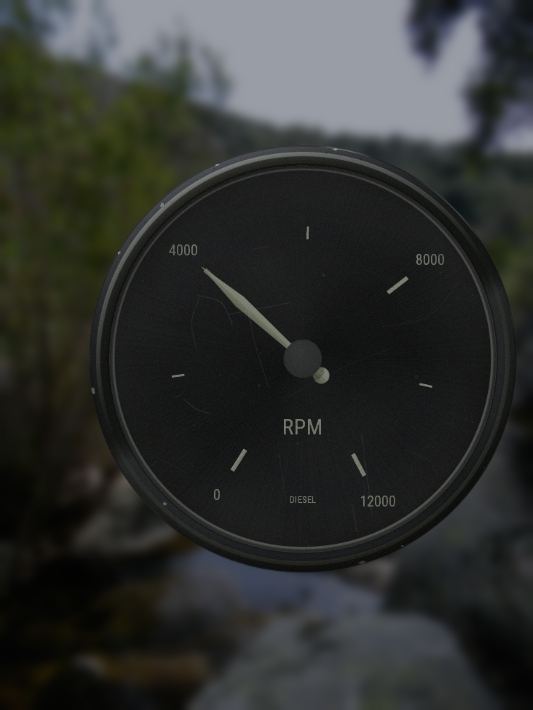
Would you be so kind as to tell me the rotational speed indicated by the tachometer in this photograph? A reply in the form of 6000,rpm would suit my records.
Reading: 4000,rpm
